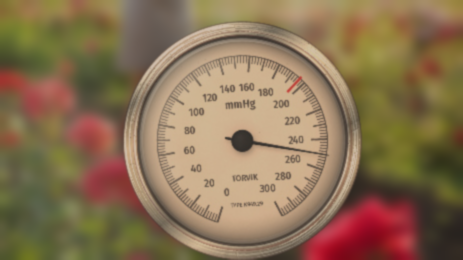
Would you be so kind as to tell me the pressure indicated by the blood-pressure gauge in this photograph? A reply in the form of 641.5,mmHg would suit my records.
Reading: 250,mmHg
